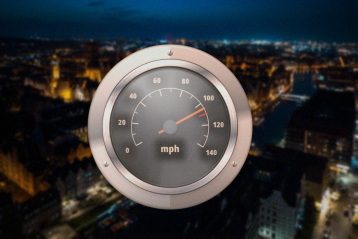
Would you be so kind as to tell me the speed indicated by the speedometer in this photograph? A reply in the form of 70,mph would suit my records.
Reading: 105,mph
